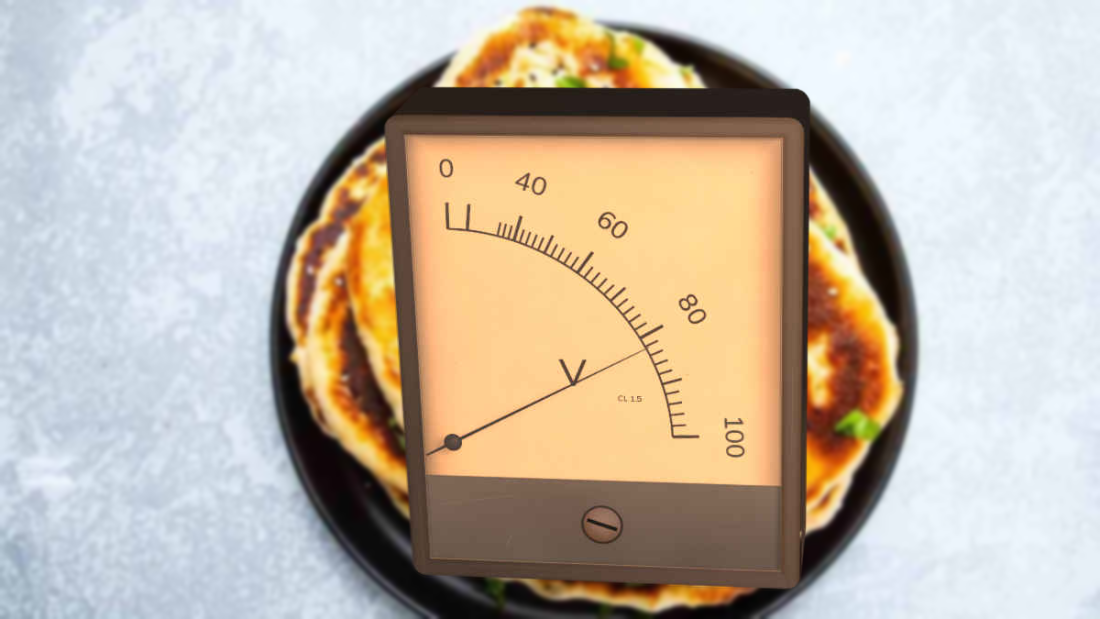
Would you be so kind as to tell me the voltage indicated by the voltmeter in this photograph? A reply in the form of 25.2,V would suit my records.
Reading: 82,V
